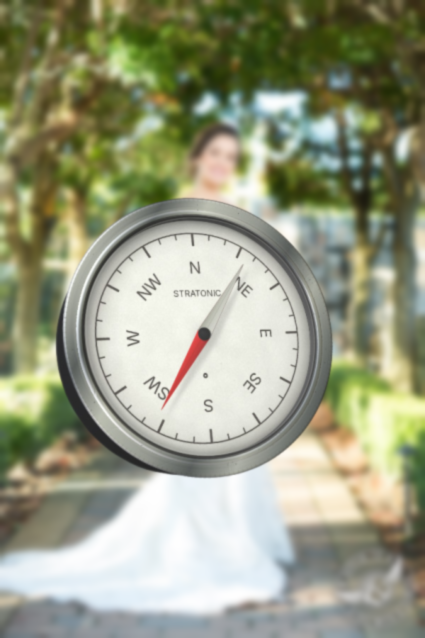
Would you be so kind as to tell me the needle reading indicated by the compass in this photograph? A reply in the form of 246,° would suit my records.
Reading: 215,°
